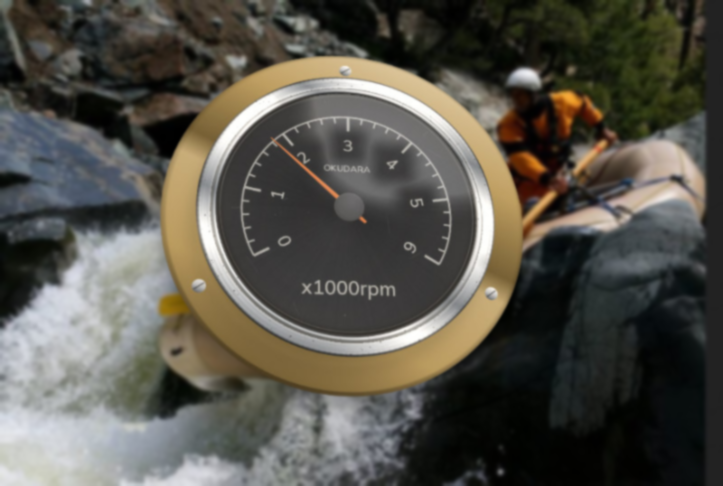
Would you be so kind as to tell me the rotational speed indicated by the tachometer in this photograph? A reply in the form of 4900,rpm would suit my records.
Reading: 1800,rpm
